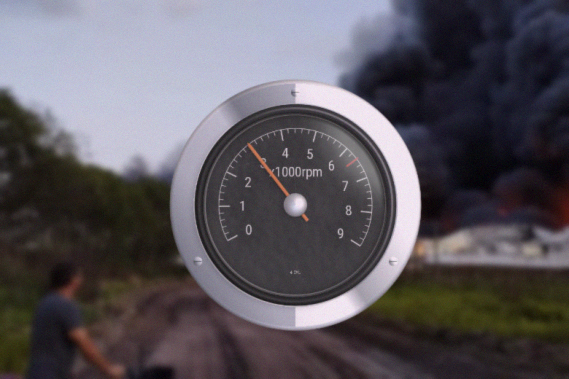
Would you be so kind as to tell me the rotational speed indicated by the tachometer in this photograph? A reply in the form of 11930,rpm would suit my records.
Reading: 3000,rpm
